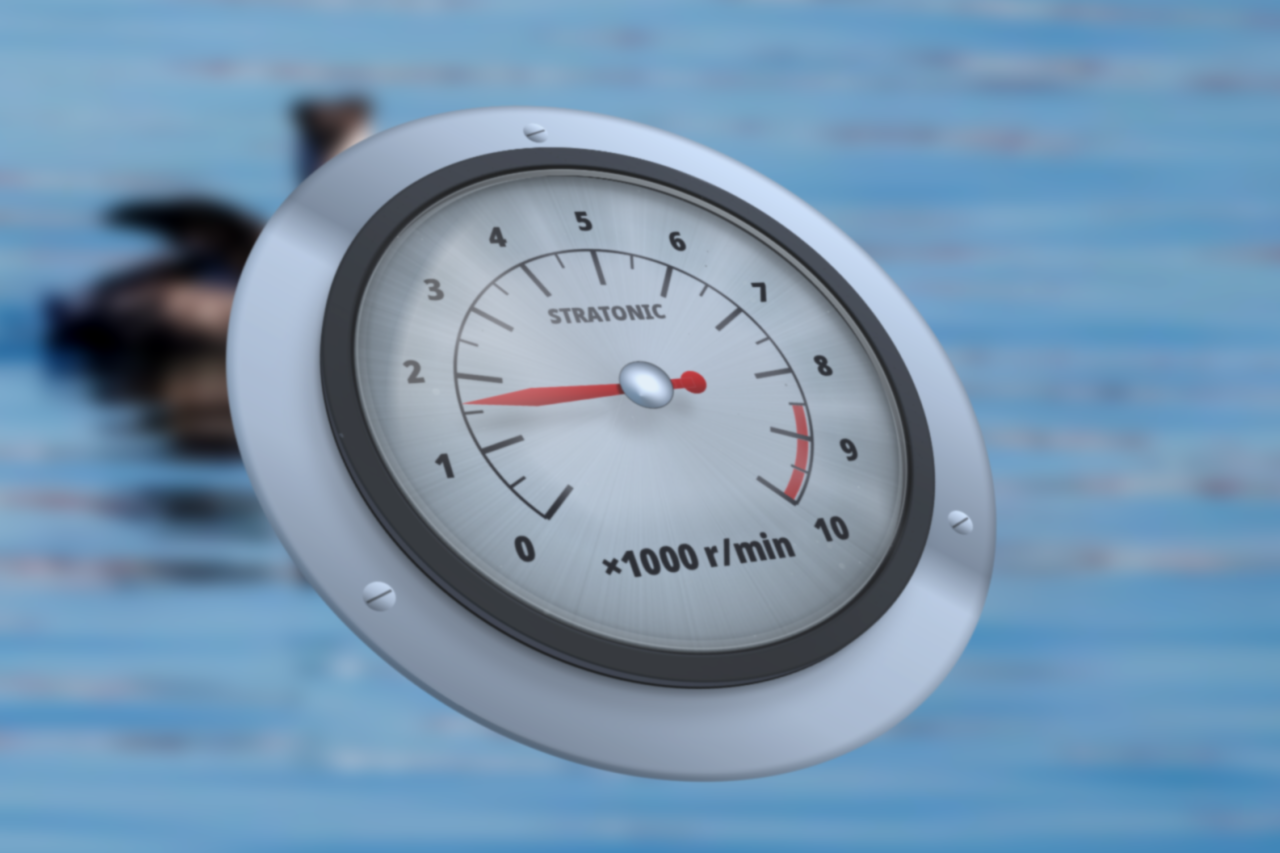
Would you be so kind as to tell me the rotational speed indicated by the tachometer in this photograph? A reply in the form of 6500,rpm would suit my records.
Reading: 1500,rpm
